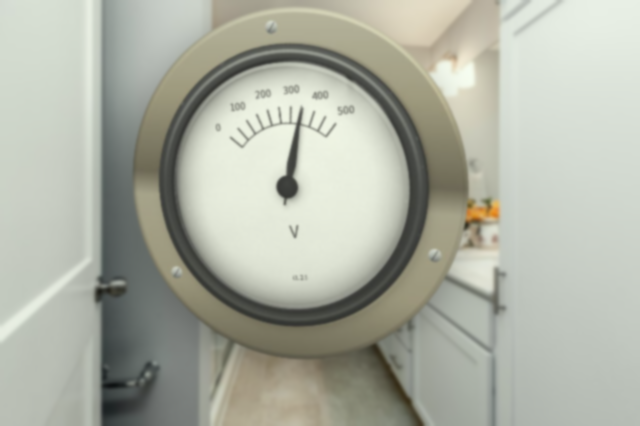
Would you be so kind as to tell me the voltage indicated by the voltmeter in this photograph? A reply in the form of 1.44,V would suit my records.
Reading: 350,V
